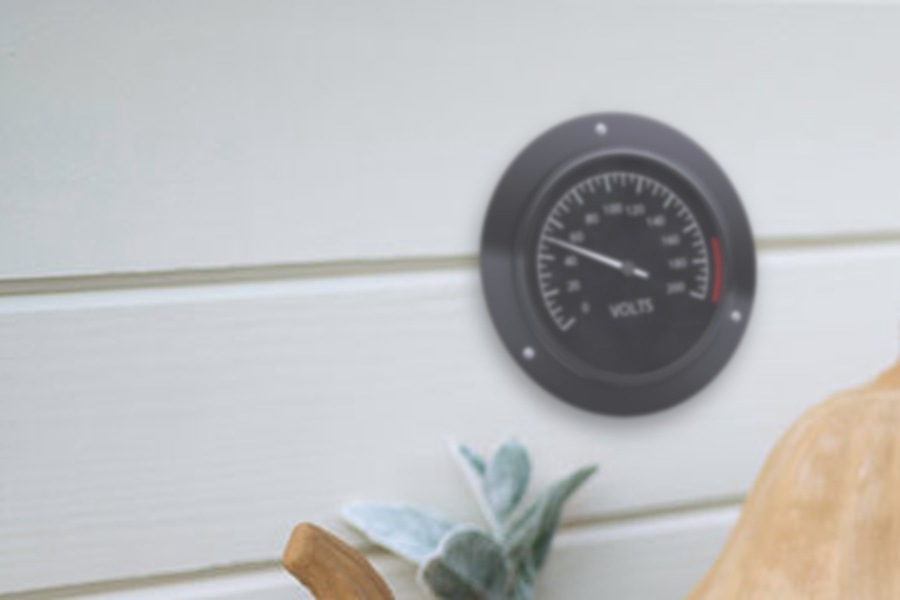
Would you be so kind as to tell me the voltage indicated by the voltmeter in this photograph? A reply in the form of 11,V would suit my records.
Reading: 50,V
